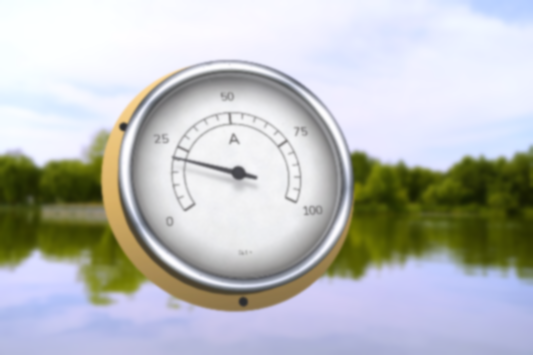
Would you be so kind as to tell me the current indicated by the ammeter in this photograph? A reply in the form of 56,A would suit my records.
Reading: 20,A
